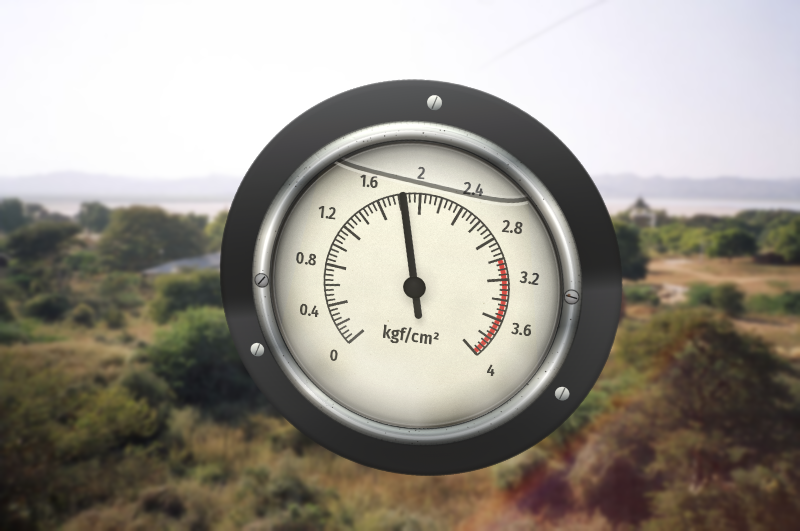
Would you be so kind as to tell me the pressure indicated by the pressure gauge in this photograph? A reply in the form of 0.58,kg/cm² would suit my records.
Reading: 1.85,kg/cm²
